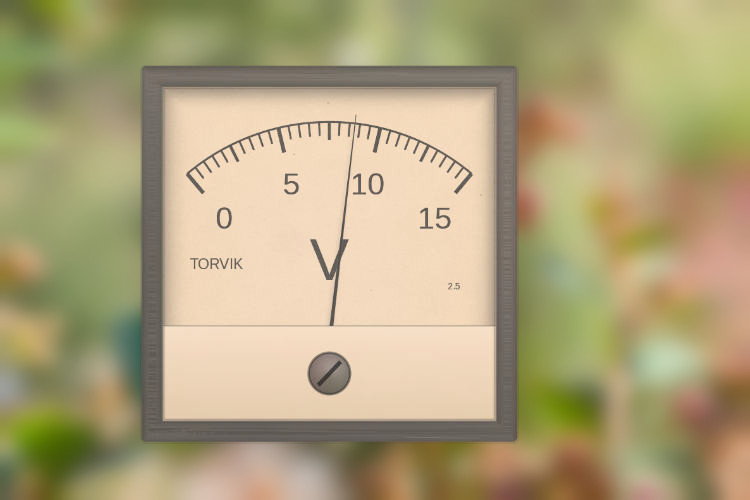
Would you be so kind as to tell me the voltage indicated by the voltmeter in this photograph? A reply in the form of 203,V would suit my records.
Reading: 8.75,V
